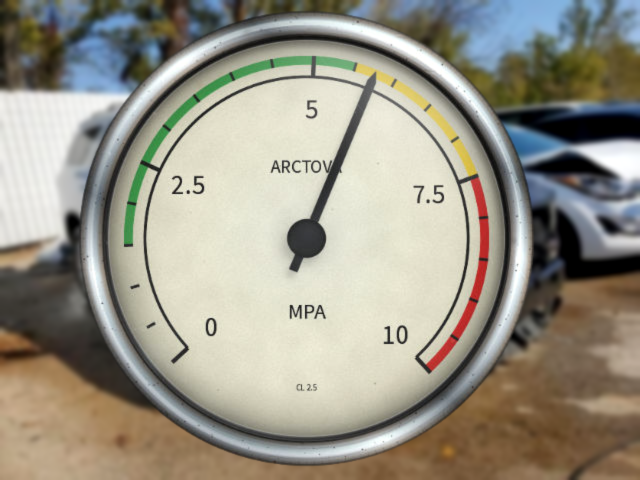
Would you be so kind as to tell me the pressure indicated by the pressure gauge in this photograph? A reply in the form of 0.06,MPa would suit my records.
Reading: 5.75,MPa
